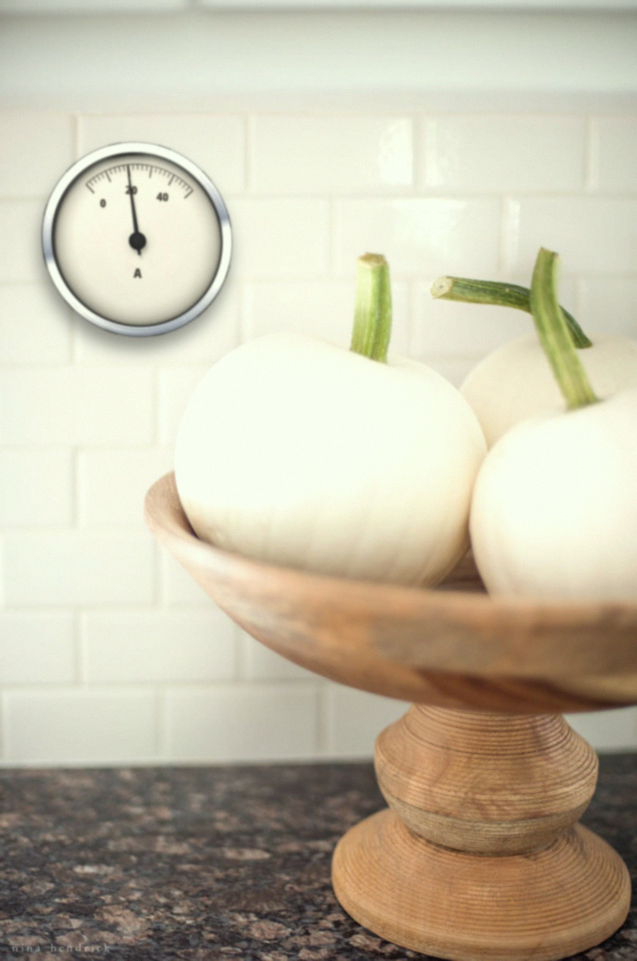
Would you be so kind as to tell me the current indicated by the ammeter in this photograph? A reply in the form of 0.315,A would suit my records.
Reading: 20,A
